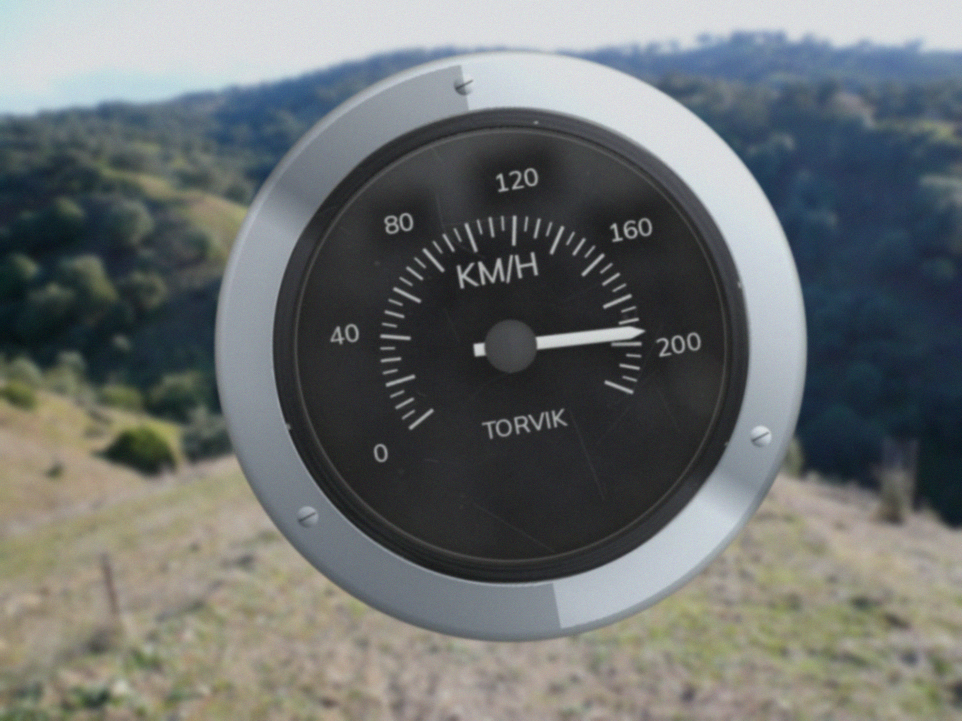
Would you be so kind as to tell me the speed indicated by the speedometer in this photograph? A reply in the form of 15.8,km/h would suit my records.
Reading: 195,km/h
